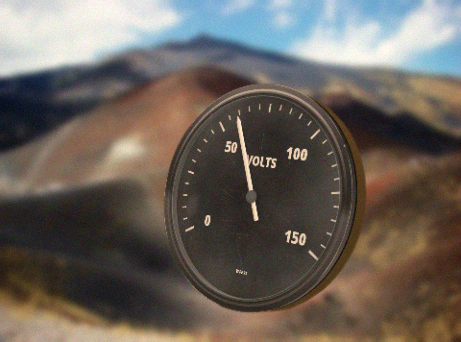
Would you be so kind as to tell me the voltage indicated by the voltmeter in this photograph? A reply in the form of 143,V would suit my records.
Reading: 60,V
